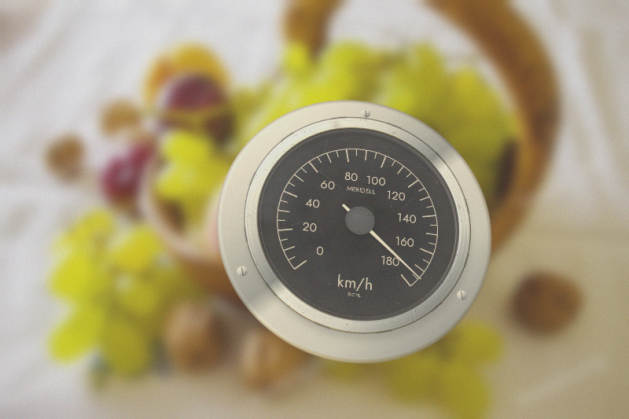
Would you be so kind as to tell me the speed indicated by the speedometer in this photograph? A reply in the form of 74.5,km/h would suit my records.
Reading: 175,km/h
